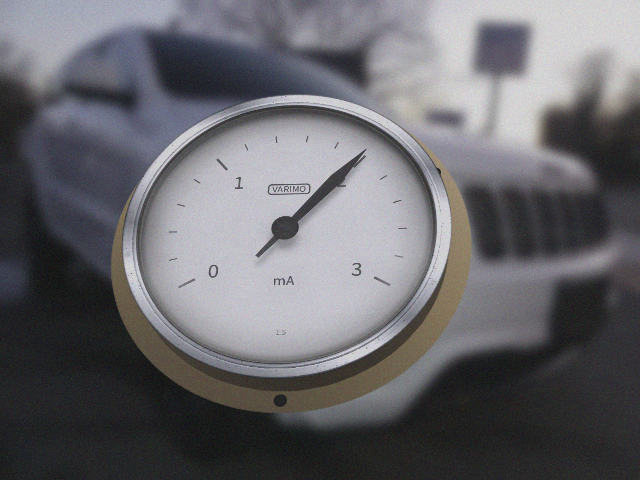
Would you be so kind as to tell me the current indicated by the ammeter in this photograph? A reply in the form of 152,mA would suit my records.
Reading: 2,mA
